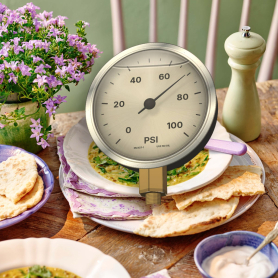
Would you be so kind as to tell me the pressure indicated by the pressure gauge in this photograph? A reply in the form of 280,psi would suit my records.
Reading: 70,psi
